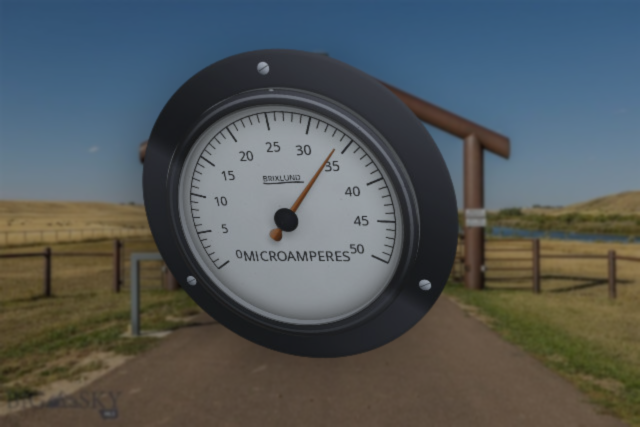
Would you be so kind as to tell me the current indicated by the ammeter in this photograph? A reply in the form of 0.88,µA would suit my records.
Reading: 34,µA
